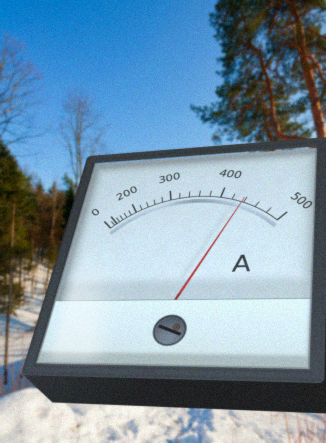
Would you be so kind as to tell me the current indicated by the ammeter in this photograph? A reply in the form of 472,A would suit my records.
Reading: 440,A
